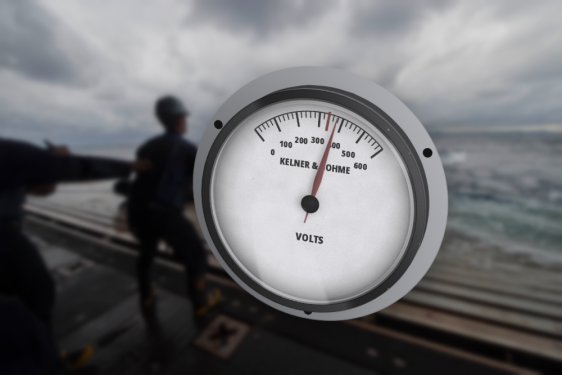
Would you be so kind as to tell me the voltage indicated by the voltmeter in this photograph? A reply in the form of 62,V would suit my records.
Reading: 380,V
